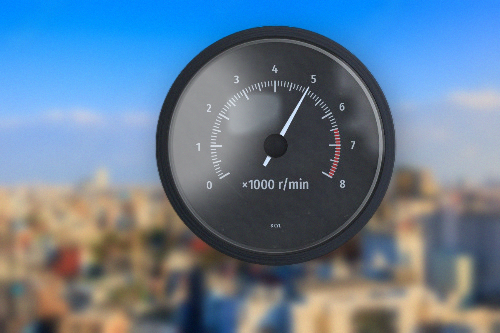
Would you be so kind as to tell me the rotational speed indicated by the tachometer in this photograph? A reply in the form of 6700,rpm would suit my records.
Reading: 5000,rpm
